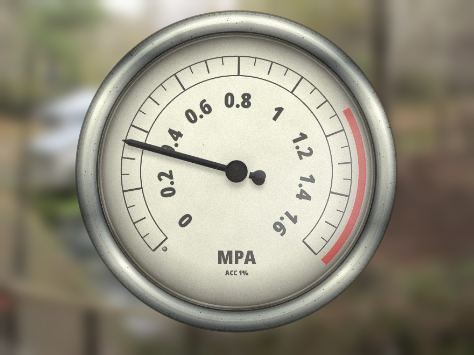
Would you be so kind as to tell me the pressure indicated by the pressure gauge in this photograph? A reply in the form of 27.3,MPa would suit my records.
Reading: 0.35,MPa
